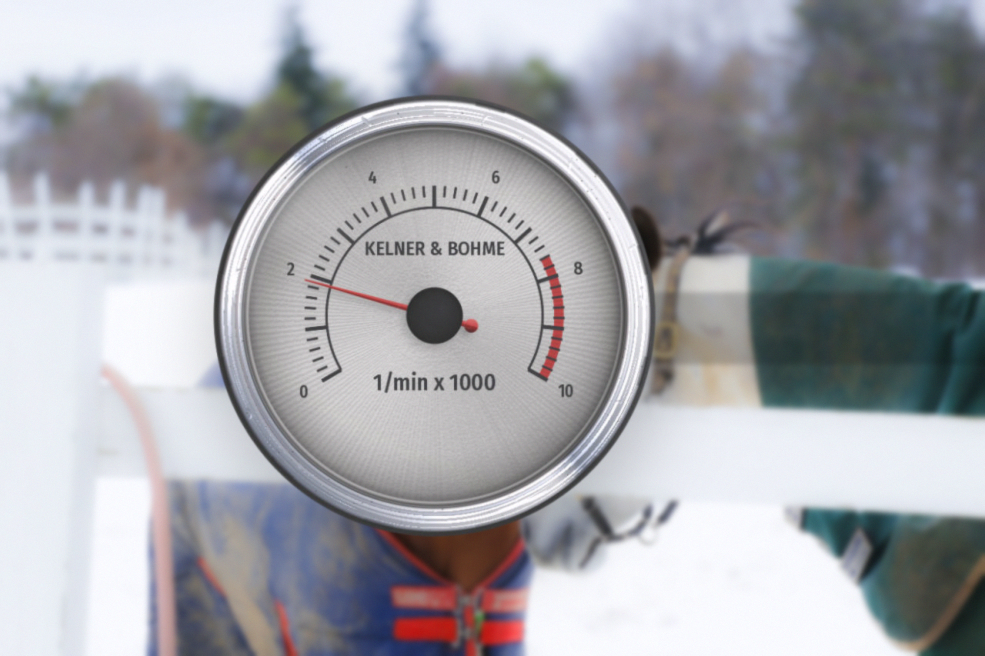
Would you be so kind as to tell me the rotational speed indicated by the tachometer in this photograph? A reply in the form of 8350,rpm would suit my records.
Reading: 1900,rpm
